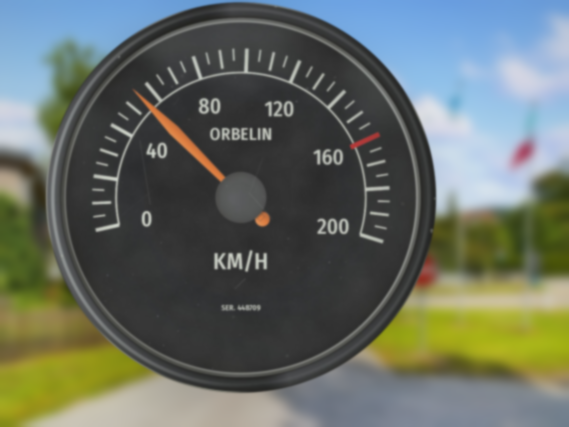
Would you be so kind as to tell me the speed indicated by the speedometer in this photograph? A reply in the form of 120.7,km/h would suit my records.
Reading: 55,km/h
